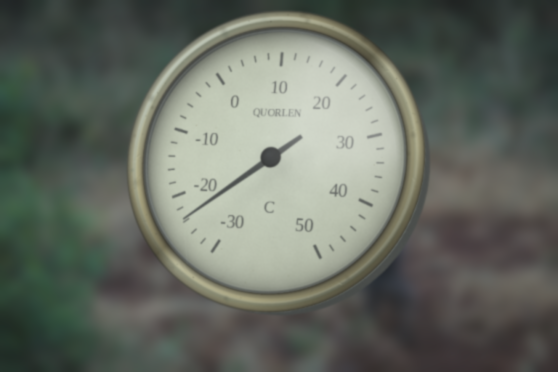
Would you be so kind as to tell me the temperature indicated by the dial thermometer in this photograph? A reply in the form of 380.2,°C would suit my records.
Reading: -24,°C
